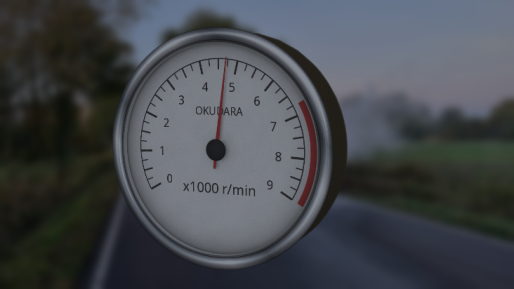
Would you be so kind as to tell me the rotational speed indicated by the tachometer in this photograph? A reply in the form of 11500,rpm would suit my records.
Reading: 4750,rpm
